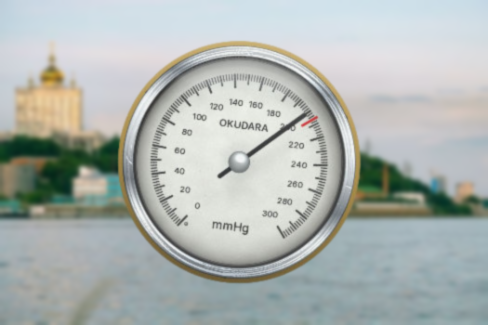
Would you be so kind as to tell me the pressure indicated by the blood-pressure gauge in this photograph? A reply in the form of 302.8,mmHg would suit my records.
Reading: 200,mmHg
